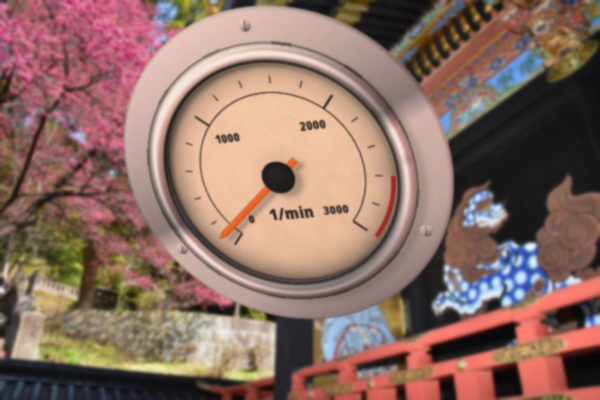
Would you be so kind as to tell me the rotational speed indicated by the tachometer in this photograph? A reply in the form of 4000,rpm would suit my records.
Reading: 100,rpm
